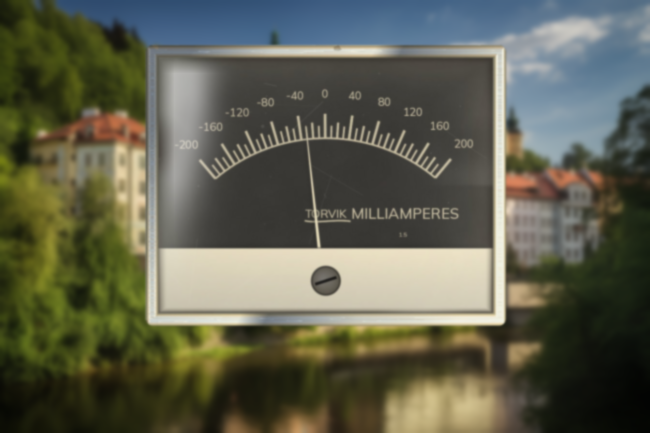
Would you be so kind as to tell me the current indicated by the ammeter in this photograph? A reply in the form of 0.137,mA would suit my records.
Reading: -30,mA
